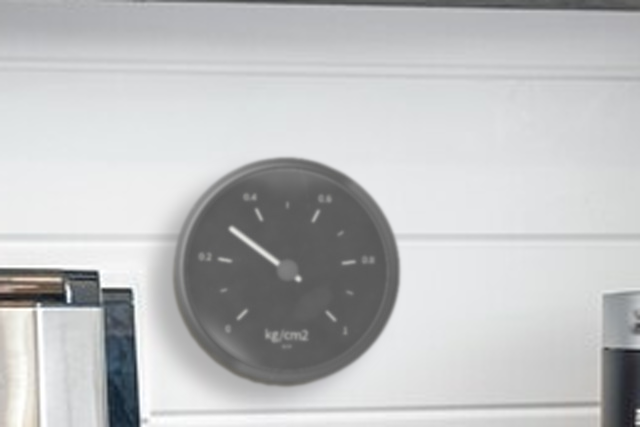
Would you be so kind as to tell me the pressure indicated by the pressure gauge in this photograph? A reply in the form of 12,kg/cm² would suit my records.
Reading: 0.3,kg/cm²
